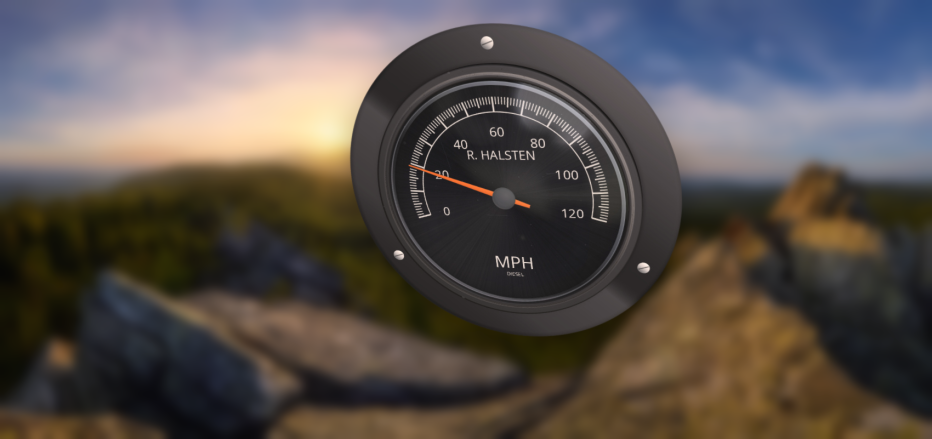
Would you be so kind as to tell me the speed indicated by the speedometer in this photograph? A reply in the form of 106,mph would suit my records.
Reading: 20,mph
